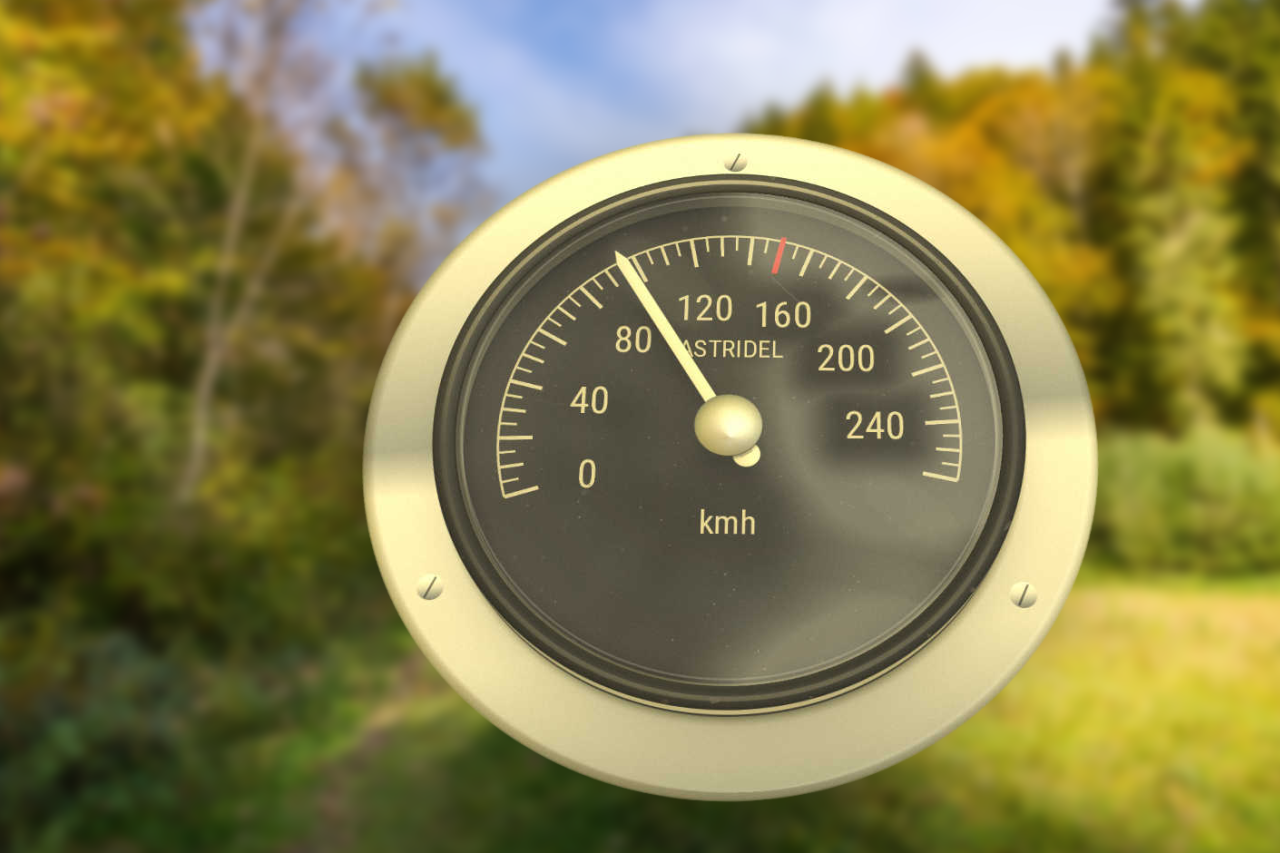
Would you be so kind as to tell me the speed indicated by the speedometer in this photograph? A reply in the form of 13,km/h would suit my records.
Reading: 95,km/h
